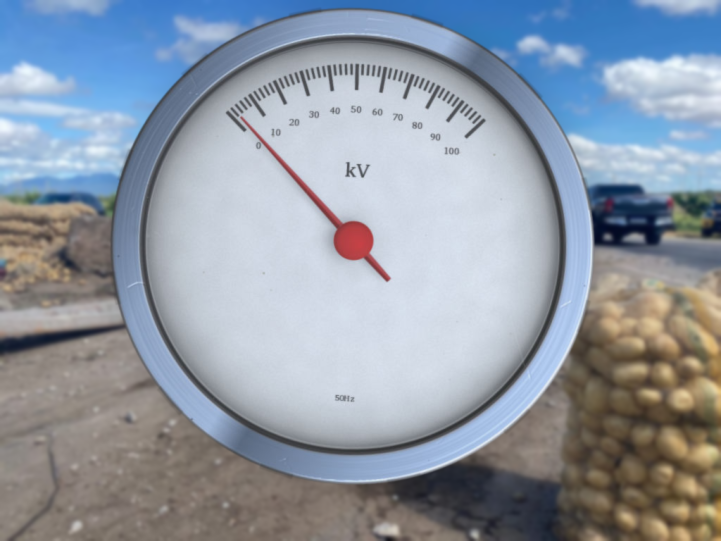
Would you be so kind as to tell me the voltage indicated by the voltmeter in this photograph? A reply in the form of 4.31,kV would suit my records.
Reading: 2,kV
